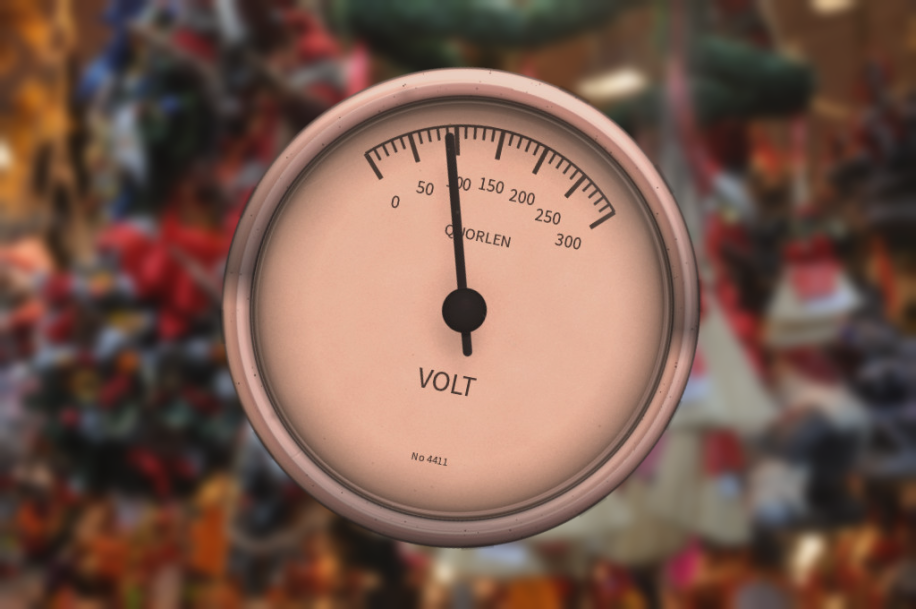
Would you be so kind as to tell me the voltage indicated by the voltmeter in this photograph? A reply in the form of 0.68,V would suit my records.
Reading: 90,V
